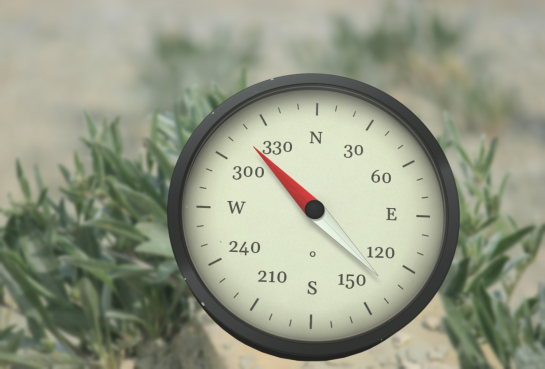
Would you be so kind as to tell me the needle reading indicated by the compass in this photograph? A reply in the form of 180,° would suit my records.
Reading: 315,°
